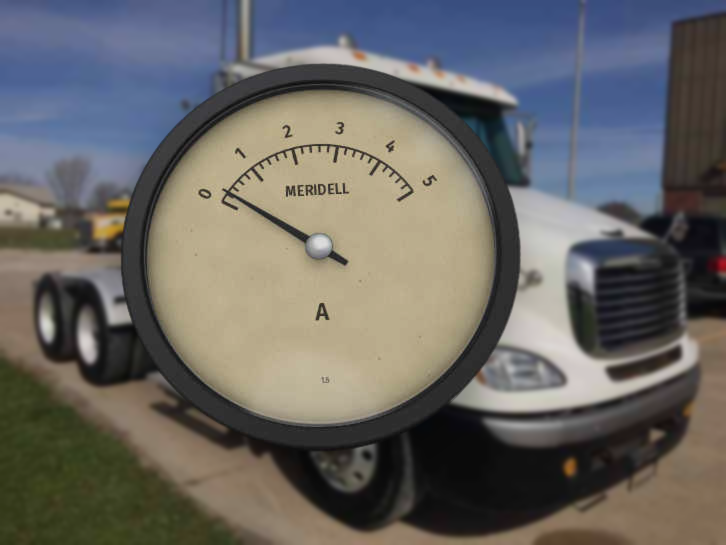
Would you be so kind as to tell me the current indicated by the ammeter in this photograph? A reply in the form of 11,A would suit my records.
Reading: 0.2,A
